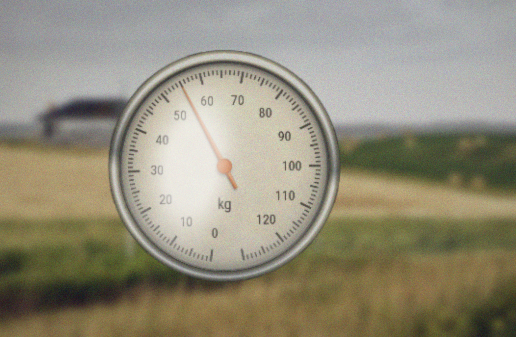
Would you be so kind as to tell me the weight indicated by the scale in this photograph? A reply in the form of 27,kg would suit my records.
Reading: 55,kg
